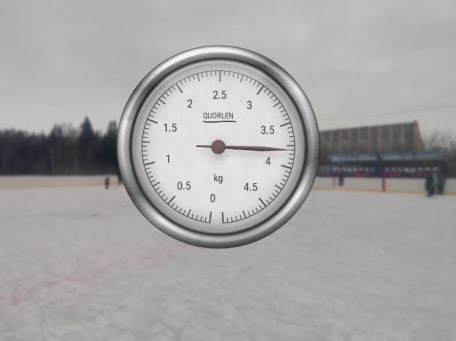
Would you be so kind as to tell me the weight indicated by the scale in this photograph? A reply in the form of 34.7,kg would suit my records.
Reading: 3.8,kg
